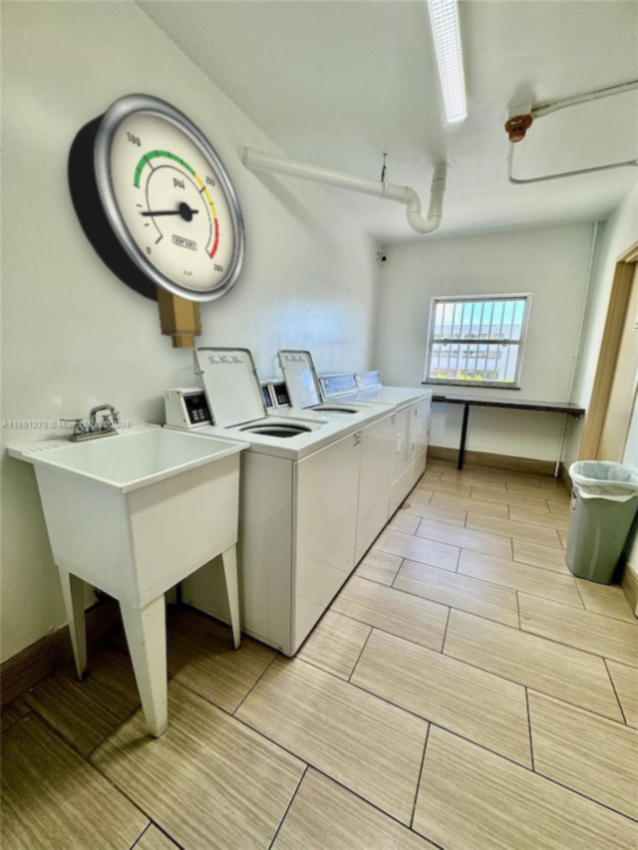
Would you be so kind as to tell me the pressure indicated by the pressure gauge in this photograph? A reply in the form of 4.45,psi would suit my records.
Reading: 30,psi
